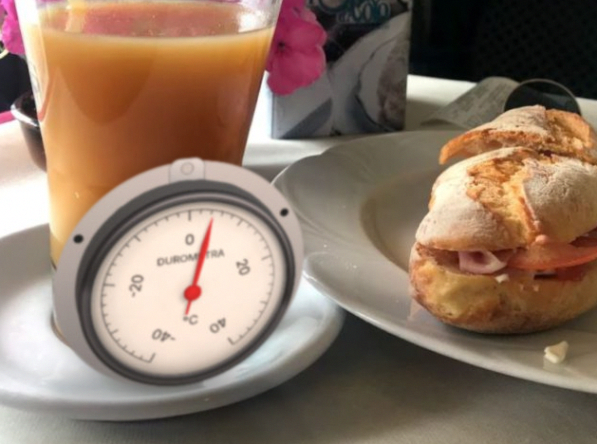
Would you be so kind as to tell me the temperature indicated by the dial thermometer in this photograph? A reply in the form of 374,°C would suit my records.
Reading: 4,°C
